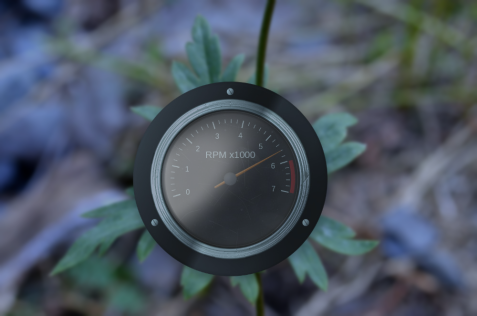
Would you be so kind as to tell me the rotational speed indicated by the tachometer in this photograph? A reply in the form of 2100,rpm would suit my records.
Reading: 5600,rpm
